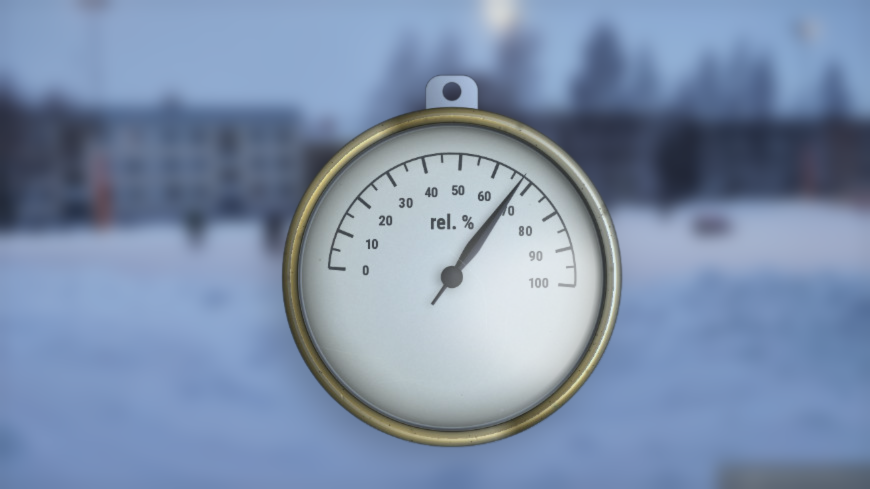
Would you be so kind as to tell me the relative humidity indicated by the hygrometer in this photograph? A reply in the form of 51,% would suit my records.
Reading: 67.5,%
